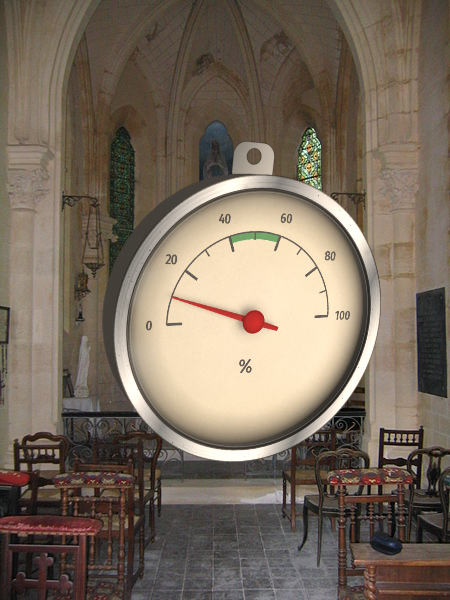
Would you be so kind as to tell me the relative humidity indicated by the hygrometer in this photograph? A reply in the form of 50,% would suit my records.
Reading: 10,%
